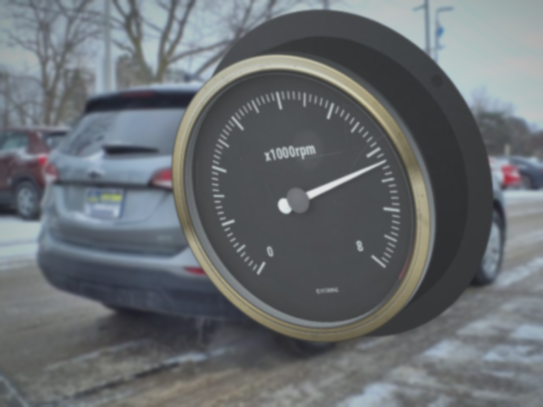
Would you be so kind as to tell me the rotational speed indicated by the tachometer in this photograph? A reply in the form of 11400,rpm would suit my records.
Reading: 6200,rpm
